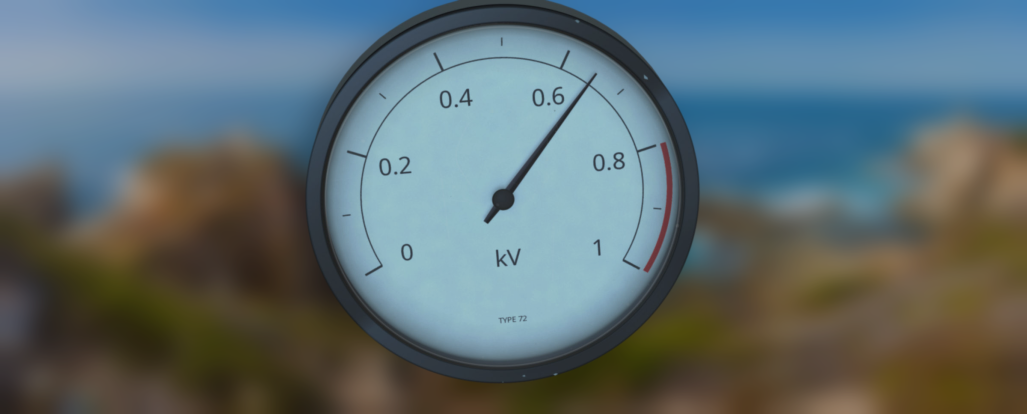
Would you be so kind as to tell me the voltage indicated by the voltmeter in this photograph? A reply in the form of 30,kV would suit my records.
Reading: 0.65,kV
